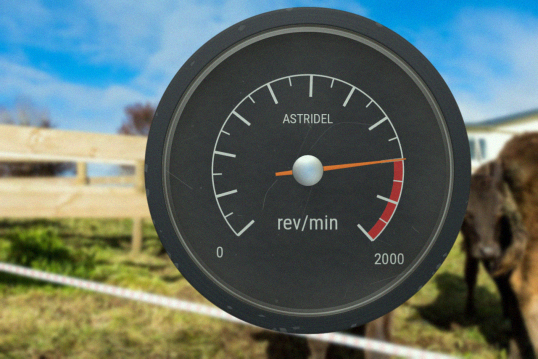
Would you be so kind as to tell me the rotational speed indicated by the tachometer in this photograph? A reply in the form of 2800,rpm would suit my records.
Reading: 1600,rpm
